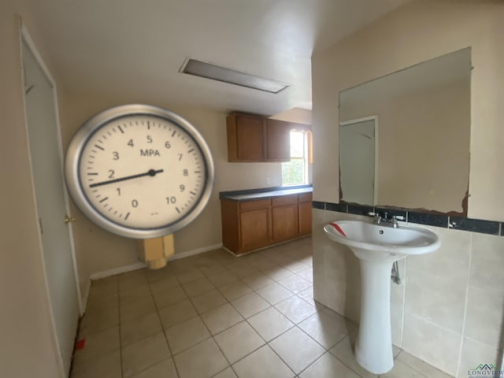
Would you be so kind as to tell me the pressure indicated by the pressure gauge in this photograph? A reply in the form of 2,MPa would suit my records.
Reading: 1.6,MPa
